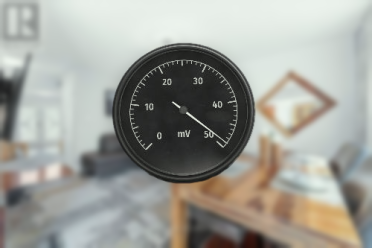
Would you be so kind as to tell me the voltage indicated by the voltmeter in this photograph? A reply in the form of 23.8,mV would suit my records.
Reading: 49,mV
